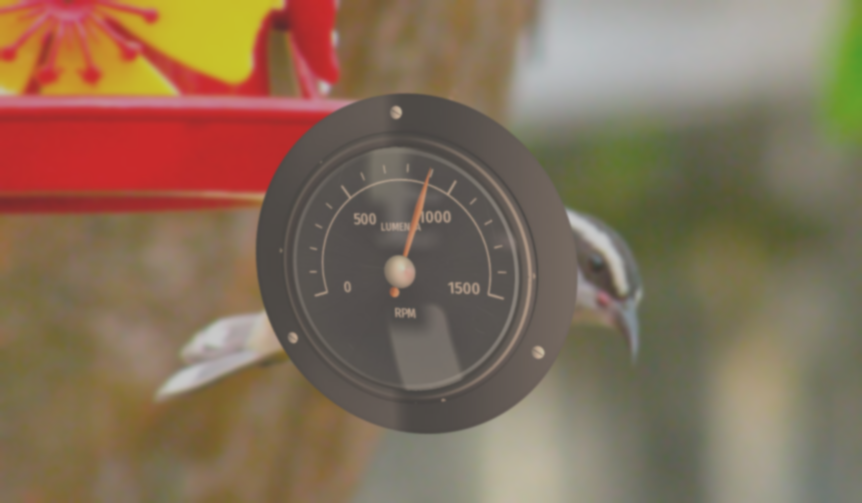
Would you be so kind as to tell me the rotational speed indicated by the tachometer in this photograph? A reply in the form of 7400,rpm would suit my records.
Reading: 900,rpm
